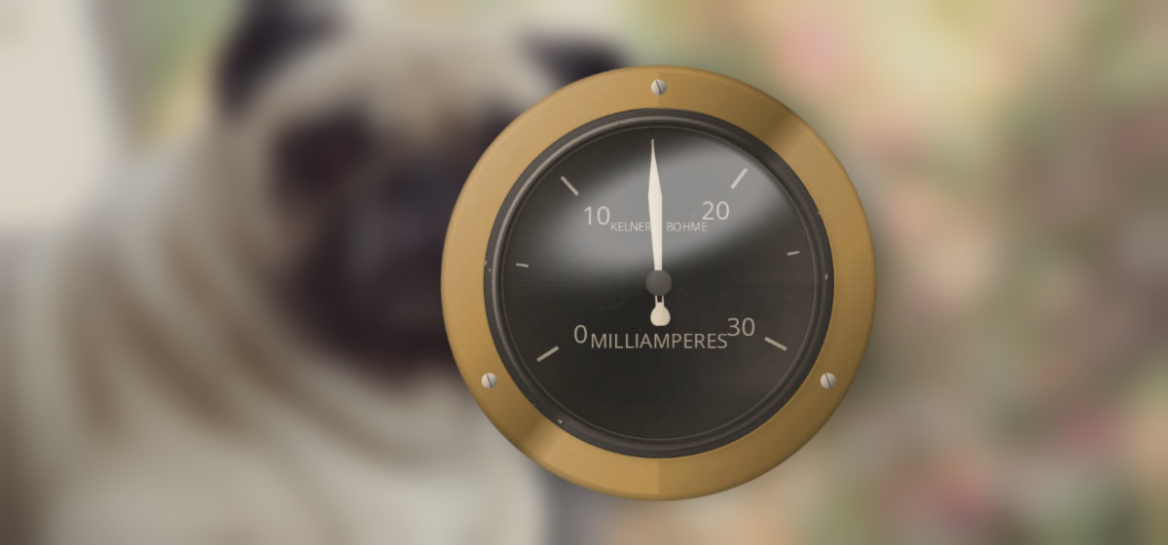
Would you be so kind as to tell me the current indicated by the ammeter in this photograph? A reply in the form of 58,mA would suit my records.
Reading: 15,mA
